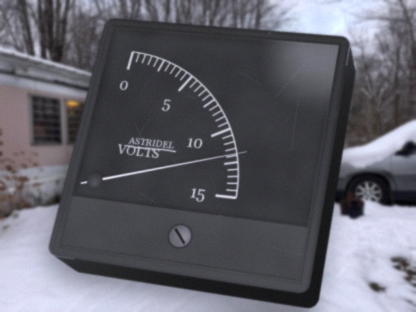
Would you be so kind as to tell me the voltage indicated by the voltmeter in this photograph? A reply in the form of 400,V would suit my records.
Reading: 12,V
